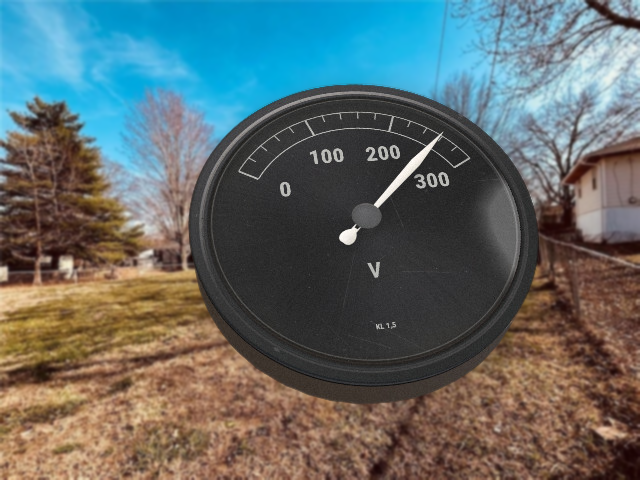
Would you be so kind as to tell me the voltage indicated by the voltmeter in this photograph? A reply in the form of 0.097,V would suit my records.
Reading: 260,V
